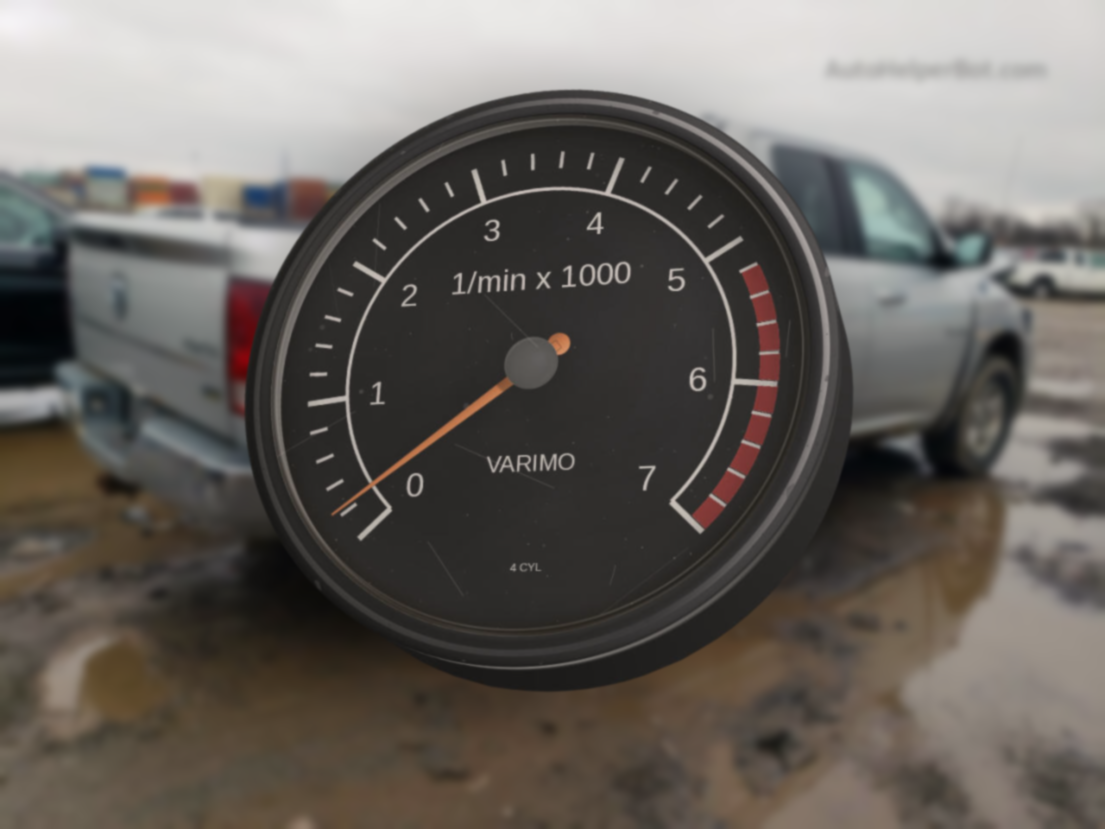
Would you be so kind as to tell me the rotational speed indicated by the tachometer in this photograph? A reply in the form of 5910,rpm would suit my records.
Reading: 200,rpm
